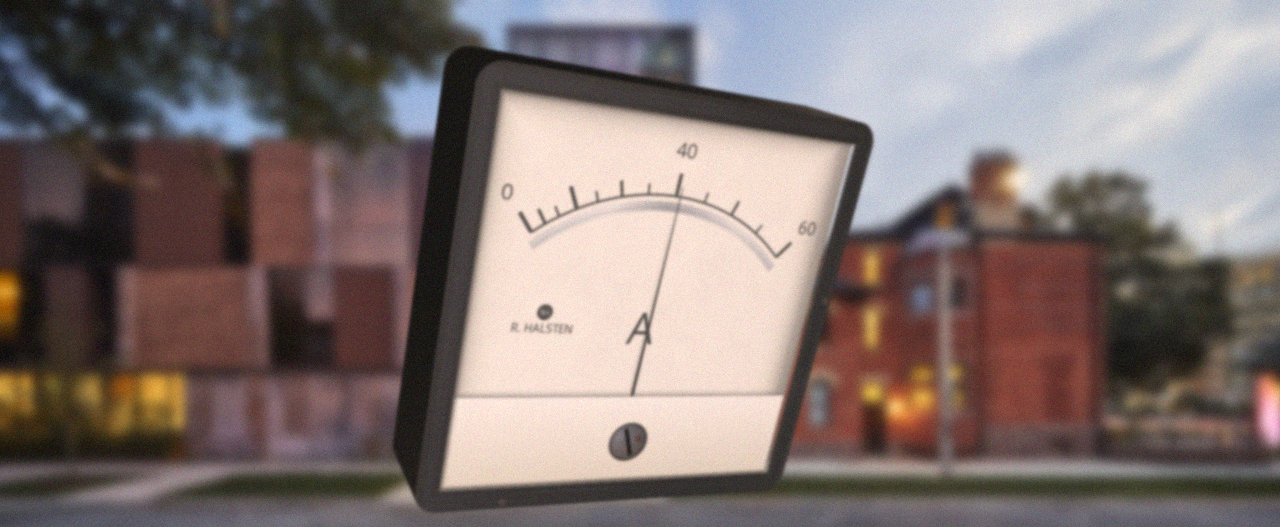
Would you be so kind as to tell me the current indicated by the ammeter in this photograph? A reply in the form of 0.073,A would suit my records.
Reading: 40,A
